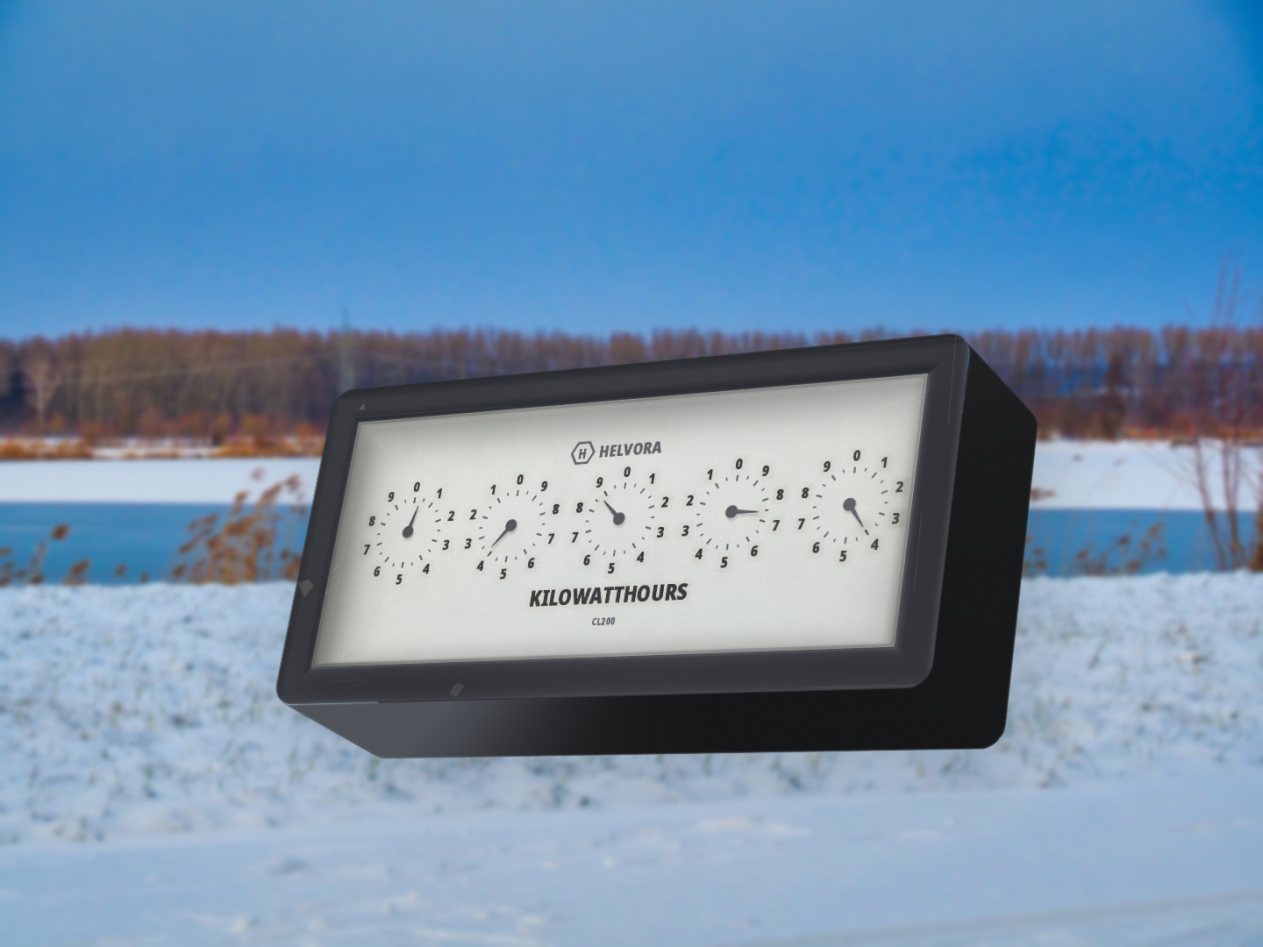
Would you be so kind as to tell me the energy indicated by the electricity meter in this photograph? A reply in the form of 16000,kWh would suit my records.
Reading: 3874,kWh
